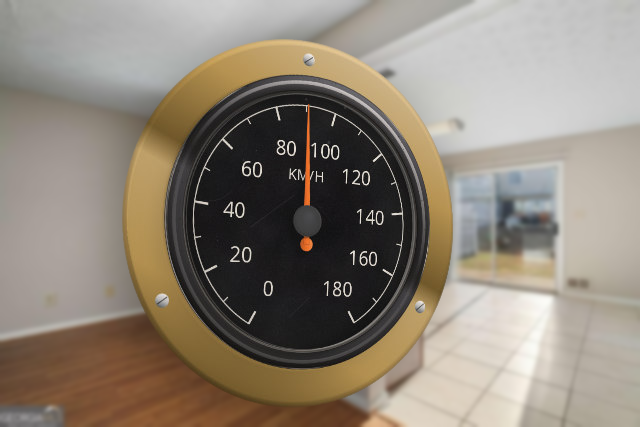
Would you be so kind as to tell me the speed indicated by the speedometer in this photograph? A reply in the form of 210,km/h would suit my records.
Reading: 90,km/h
